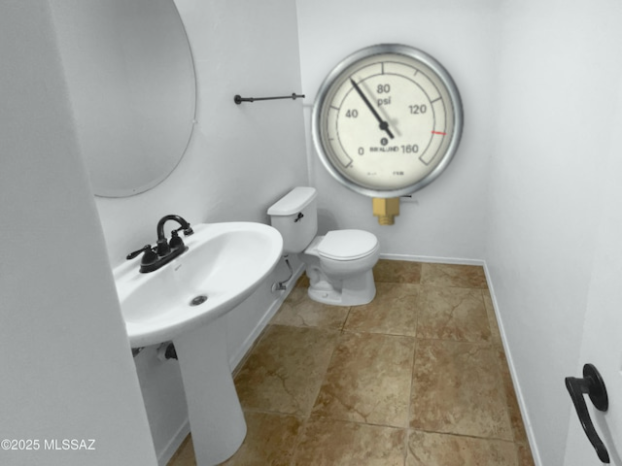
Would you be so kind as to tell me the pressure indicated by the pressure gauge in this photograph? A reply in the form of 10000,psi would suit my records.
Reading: 60,psi
